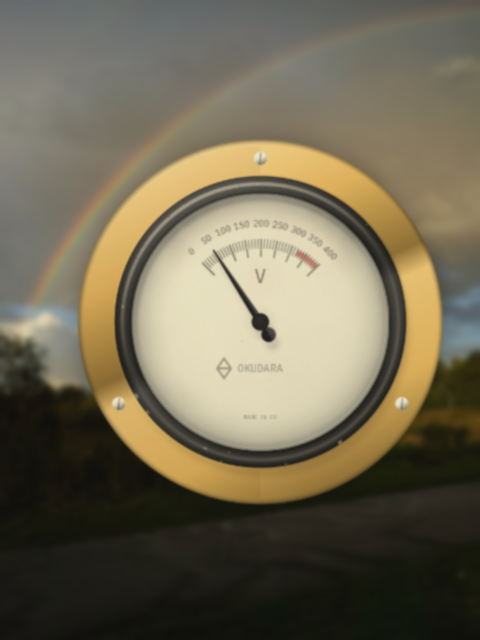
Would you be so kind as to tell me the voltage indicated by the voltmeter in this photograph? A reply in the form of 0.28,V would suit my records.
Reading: 50,V
